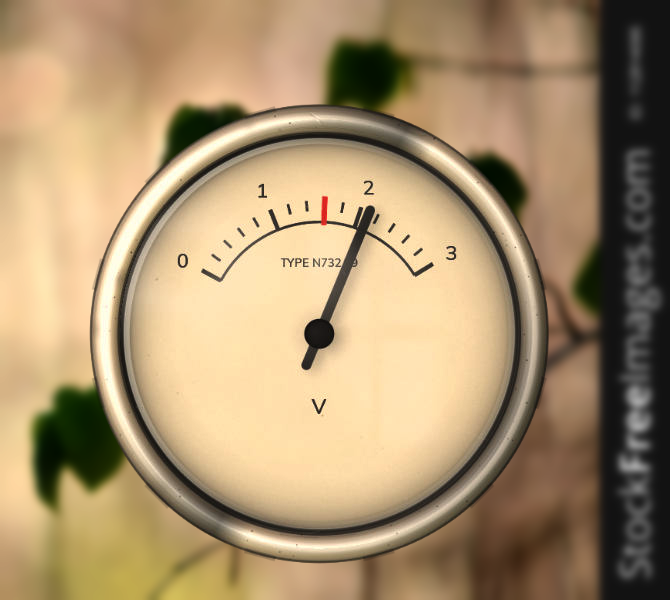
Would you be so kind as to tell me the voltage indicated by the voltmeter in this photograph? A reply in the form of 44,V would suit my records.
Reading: 2.1,V
